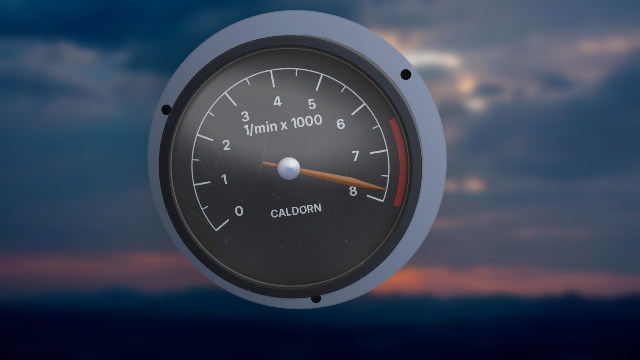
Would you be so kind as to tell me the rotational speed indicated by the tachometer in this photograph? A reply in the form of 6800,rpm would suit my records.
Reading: 7750,rpm
